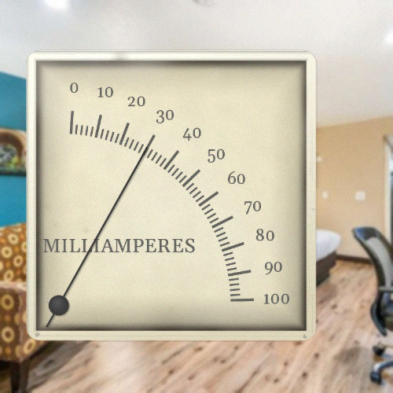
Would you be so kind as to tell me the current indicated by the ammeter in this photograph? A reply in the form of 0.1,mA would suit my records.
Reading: 30,mA
